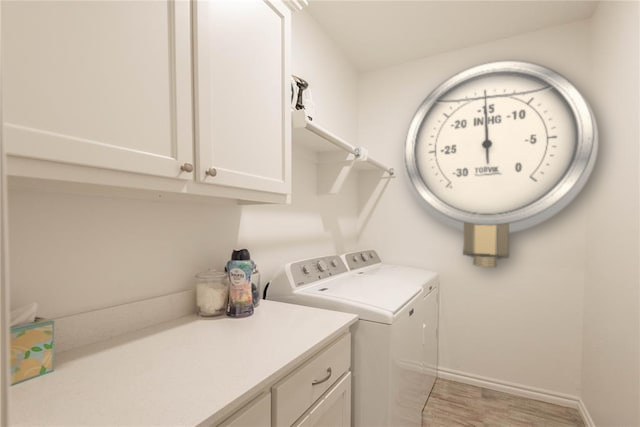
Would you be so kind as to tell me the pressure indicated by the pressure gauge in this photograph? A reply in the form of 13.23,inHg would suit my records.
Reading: -15,inHg
